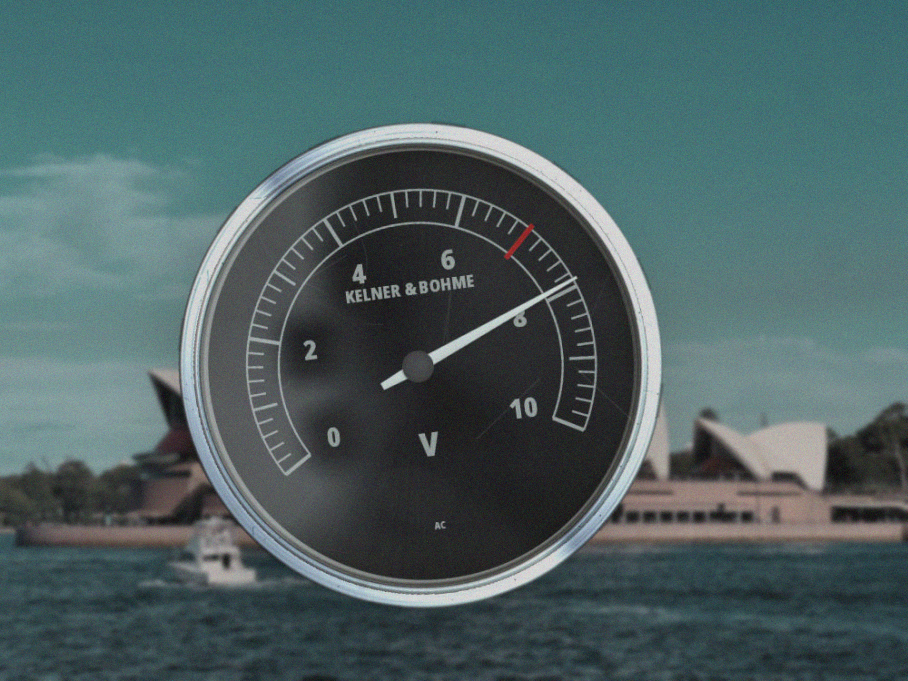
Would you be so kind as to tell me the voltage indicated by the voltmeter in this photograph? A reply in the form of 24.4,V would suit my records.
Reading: 7.9,V
